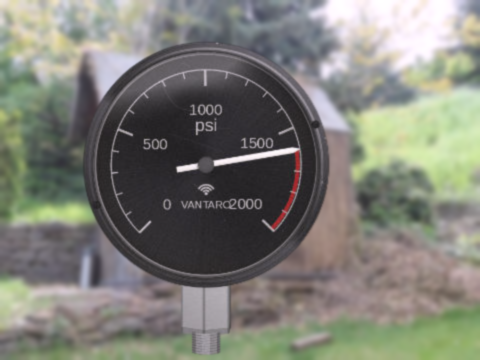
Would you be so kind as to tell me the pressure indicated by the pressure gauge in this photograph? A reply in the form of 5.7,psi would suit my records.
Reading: 1600,psi
